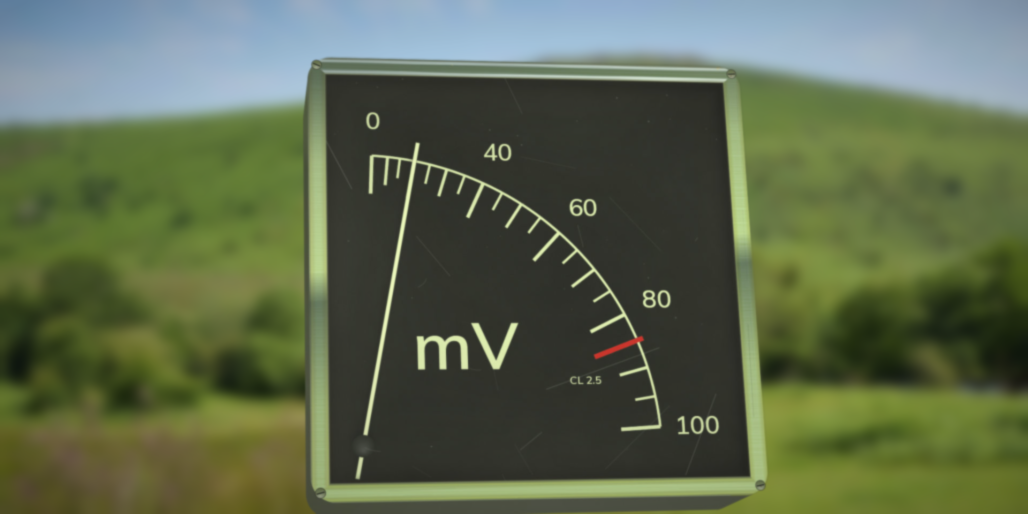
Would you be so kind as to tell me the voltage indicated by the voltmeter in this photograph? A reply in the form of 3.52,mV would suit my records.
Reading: 20,mV
